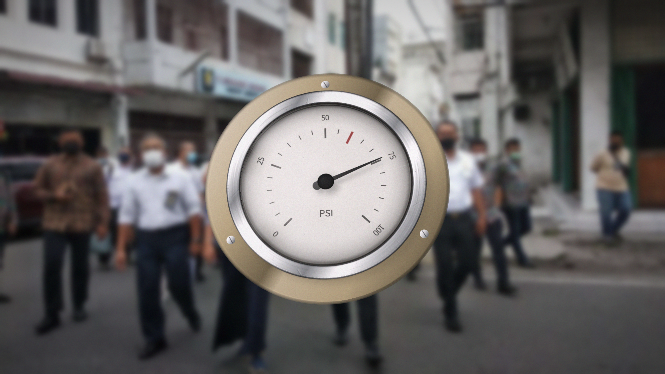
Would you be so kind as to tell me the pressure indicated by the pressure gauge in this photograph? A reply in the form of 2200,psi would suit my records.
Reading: 75,psi
